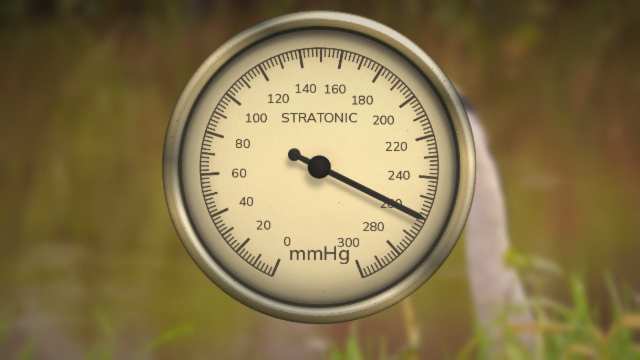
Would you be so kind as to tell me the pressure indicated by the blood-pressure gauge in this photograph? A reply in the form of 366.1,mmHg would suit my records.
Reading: 260,mmHg
